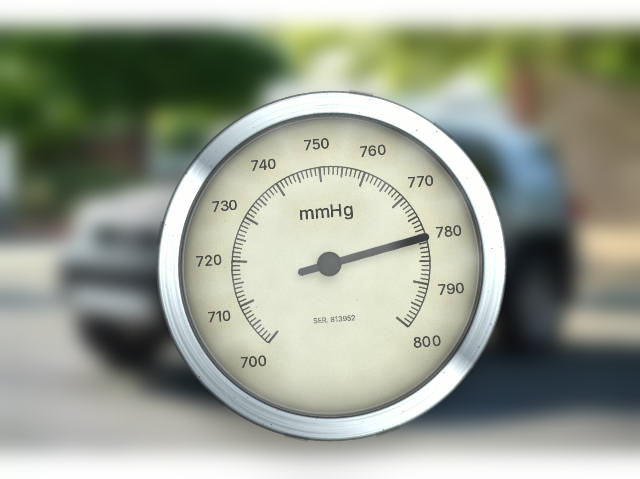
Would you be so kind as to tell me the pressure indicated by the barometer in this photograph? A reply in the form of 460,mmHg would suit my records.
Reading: 780,mmHg
